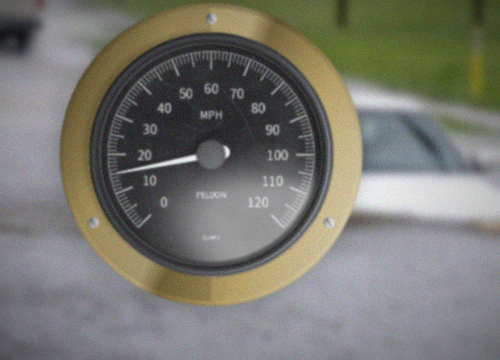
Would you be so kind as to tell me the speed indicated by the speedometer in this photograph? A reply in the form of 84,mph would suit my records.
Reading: 15,mph
